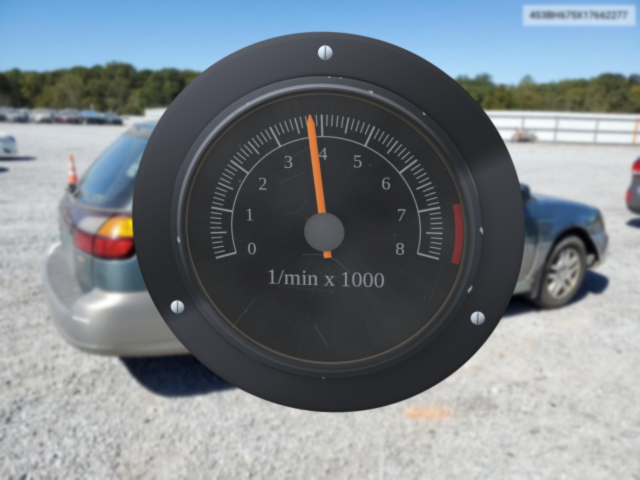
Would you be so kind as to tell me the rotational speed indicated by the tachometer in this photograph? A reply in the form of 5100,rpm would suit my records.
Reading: 3800,rpm
